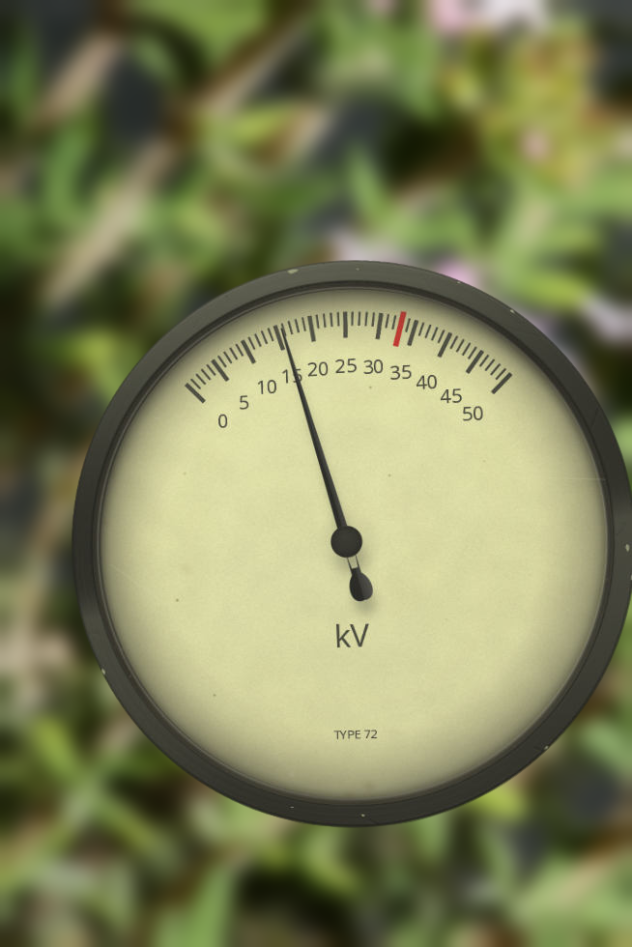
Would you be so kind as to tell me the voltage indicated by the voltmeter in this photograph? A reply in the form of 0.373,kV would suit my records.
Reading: 16,kV
